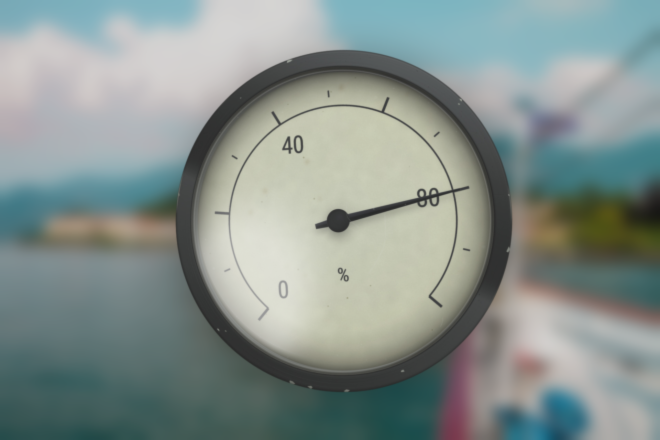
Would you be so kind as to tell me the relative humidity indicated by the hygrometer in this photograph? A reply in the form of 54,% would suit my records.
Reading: 80,%
